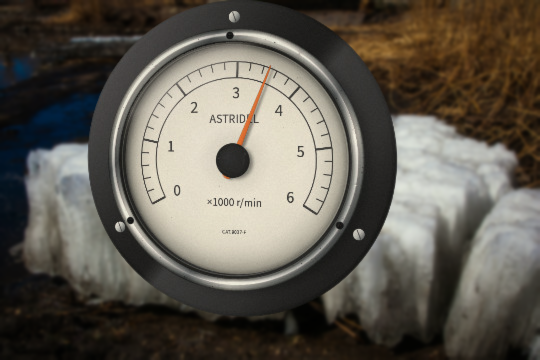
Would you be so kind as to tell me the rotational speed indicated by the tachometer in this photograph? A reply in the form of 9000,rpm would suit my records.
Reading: 3500,rpm
